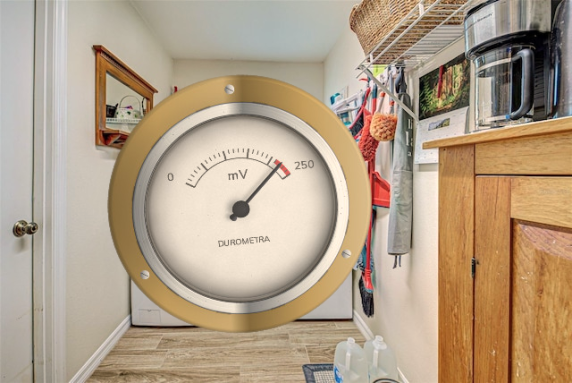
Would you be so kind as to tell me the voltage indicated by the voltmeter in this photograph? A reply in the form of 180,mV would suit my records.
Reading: 220,mV
